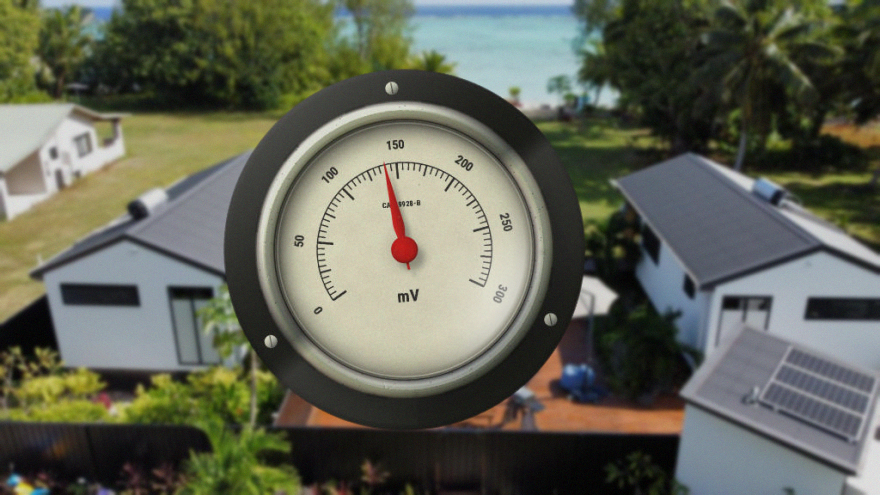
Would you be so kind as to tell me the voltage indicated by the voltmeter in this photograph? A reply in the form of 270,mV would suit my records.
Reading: 140,mV
